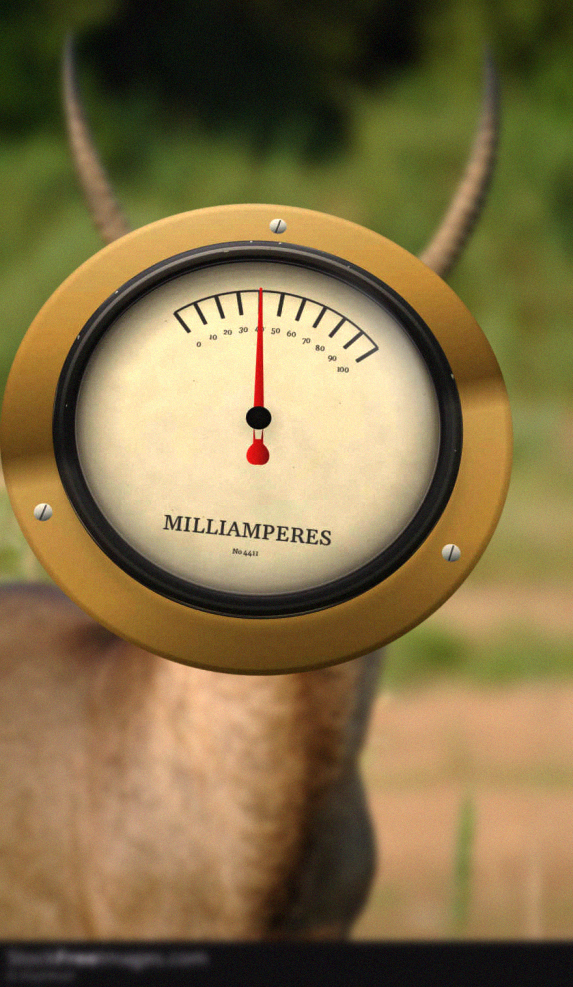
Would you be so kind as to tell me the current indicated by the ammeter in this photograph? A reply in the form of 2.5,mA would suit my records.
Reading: 40,mA
